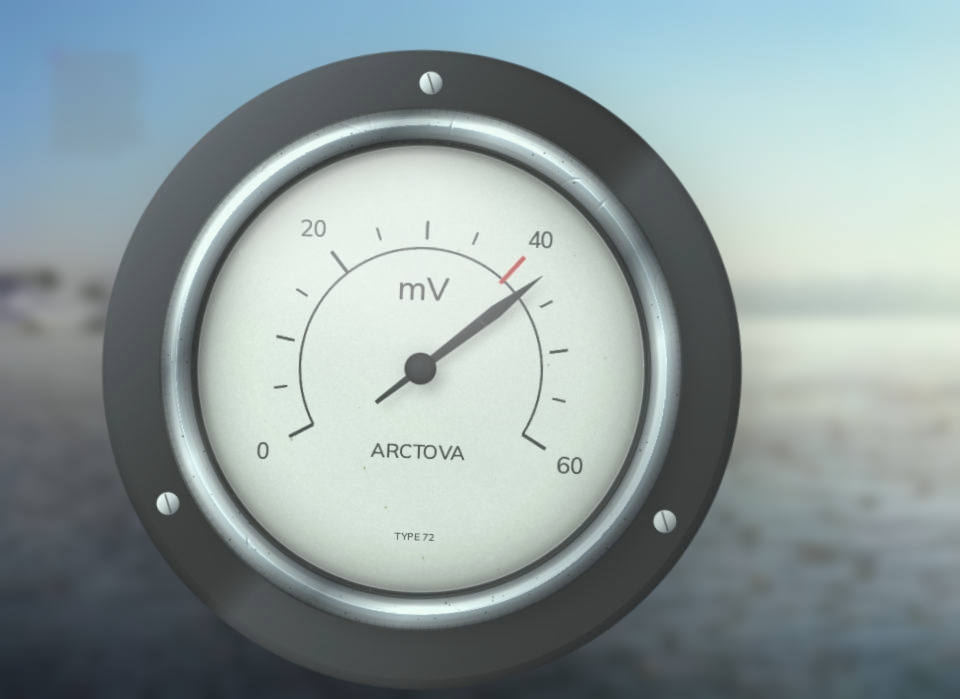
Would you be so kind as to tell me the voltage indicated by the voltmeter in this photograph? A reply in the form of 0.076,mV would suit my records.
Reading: 42.5,mV
